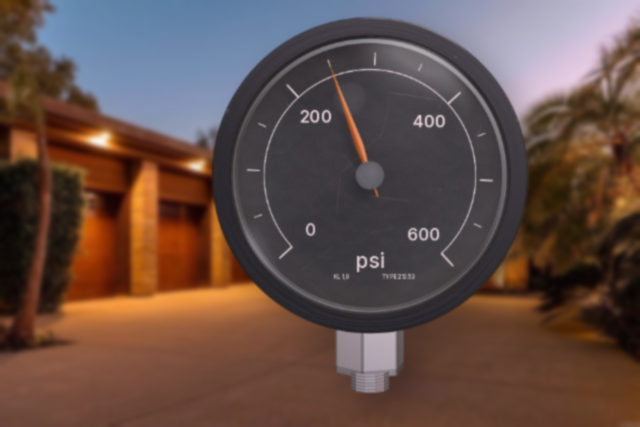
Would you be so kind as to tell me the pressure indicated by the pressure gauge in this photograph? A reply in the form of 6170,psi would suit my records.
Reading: 250,psi
